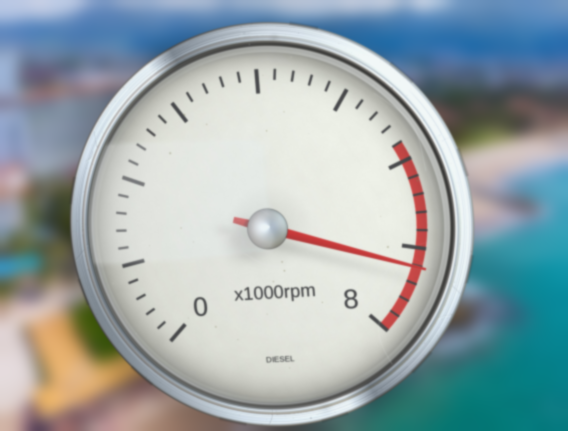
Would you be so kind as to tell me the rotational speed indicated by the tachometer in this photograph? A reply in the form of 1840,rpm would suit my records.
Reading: 7200,rpm
